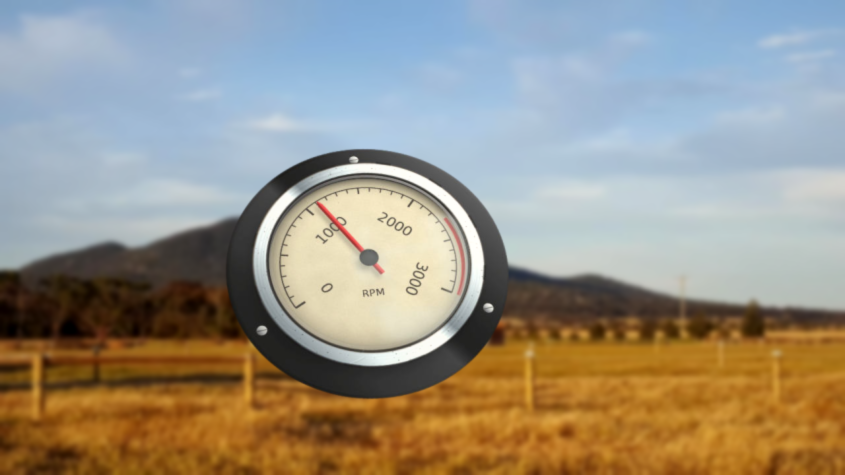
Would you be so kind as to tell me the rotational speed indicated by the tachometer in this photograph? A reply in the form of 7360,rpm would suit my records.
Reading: 1100,rpm
